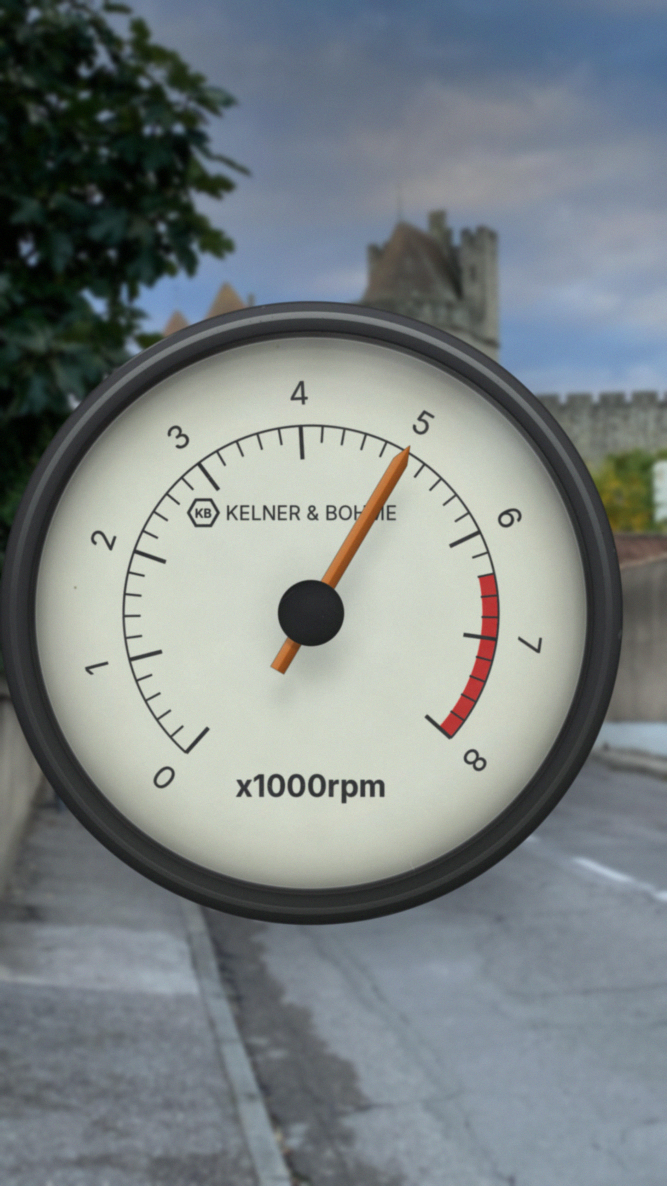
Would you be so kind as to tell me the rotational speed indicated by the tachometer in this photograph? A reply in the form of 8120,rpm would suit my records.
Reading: 5000,rpm
